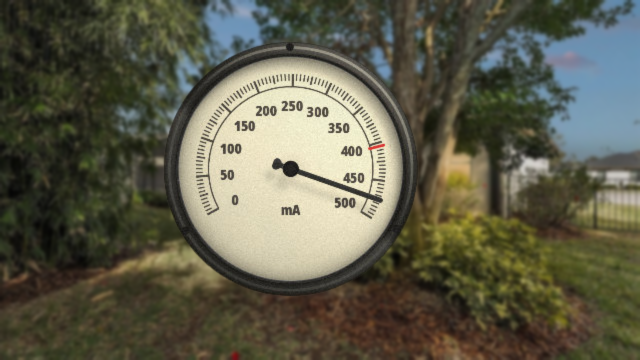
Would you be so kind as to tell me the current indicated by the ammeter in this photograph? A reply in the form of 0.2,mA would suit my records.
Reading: 475,mA
